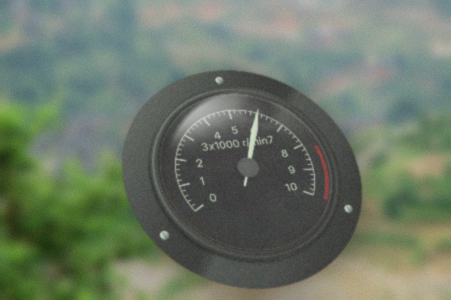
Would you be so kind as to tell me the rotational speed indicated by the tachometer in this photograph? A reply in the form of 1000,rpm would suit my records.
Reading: 6000,rpm
